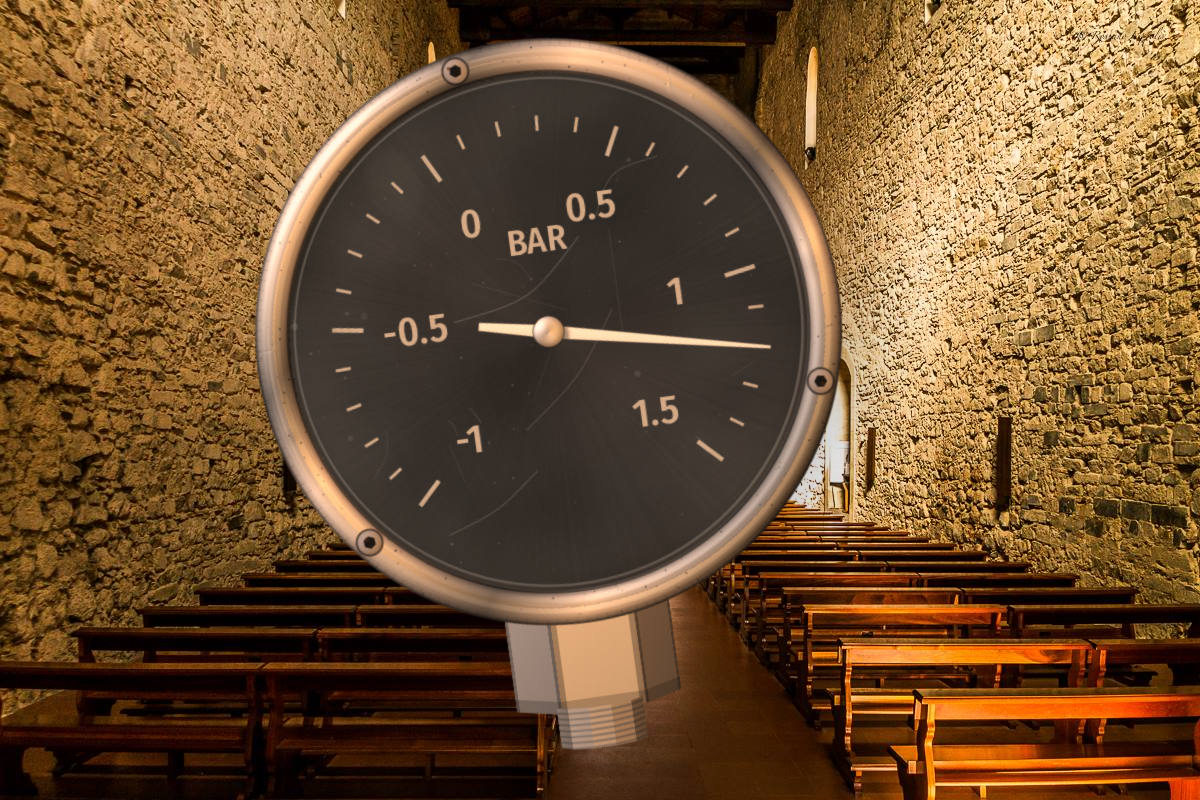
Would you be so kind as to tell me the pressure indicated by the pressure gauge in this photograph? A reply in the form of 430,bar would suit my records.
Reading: 1.2,bar
